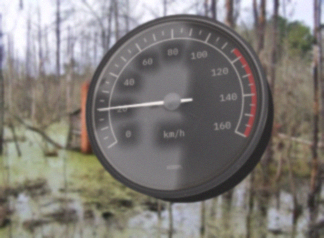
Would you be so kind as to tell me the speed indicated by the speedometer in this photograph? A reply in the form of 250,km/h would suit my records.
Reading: 20,km/h
